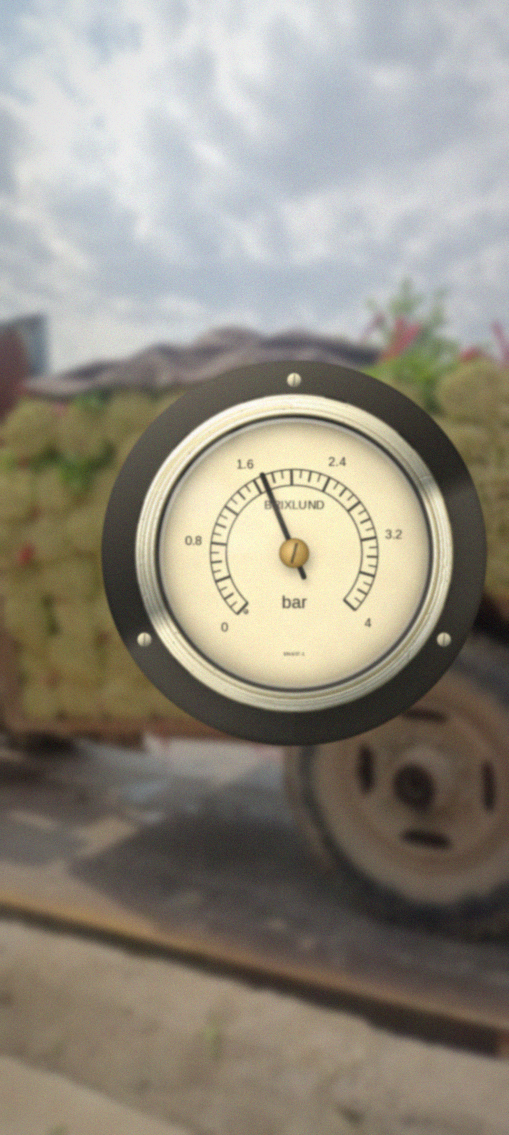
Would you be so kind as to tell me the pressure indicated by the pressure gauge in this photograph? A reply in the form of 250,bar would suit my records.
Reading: 1.7,bar
